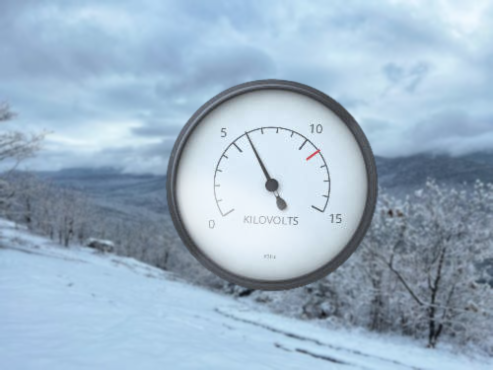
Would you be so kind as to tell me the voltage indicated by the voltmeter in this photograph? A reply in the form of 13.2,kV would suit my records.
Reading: 6,kV
